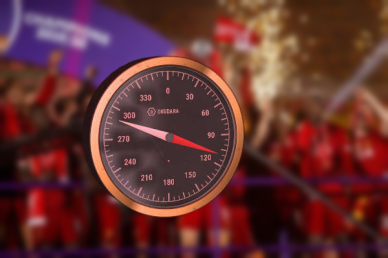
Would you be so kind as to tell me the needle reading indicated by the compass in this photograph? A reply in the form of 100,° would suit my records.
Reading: 110,°
